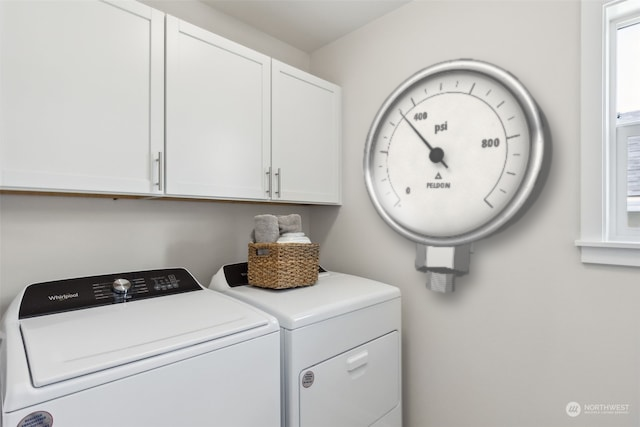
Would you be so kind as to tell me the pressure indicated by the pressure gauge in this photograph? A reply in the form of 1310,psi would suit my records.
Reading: 350,psi
